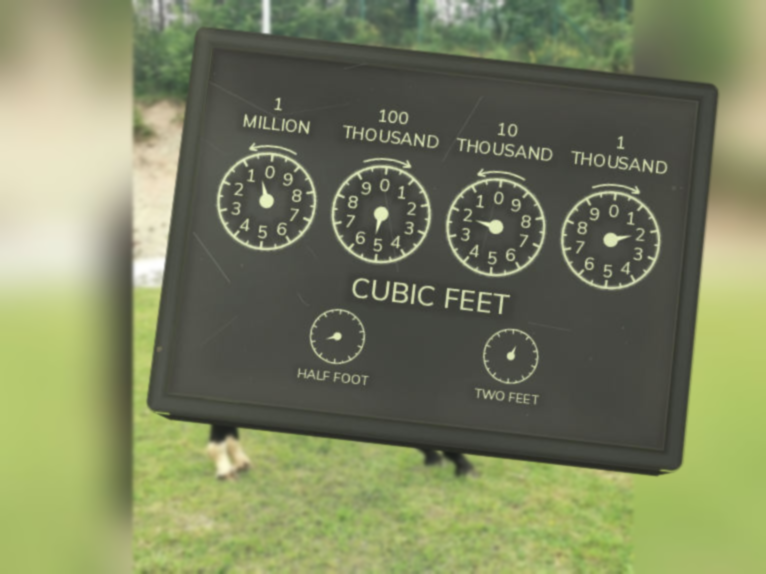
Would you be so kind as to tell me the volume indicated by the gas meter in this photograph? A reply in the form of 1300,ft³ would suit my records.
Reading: 52200,ft³
